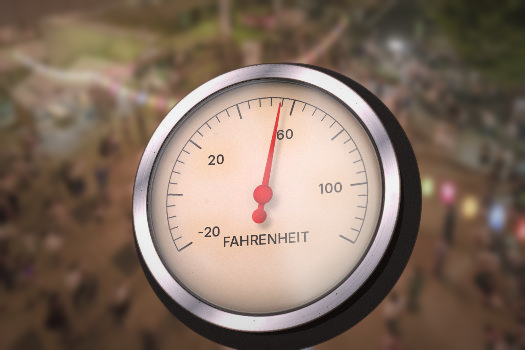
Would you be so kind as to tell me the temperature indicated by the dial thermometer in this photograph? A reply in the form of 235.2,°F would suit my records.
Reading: 56,°F
